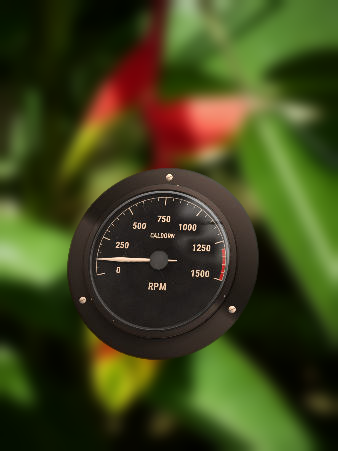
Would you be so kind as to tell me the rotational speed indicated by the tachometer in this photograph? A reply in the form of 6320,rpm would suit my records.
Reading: 100,rpm
